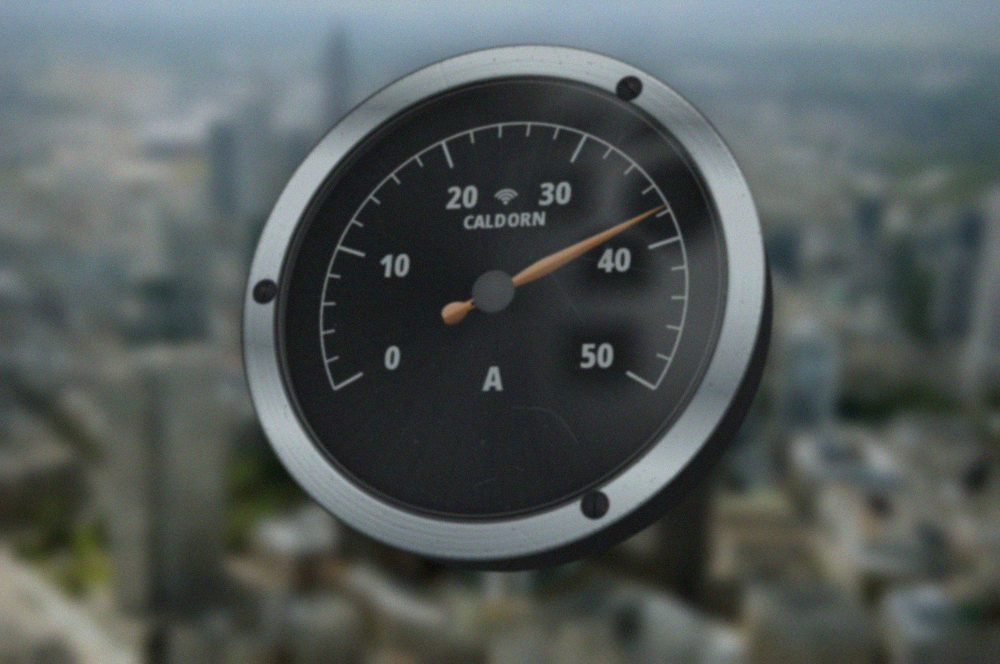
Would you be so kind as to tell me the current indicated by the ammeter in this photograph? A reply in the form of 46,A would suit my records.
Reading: 38,A
